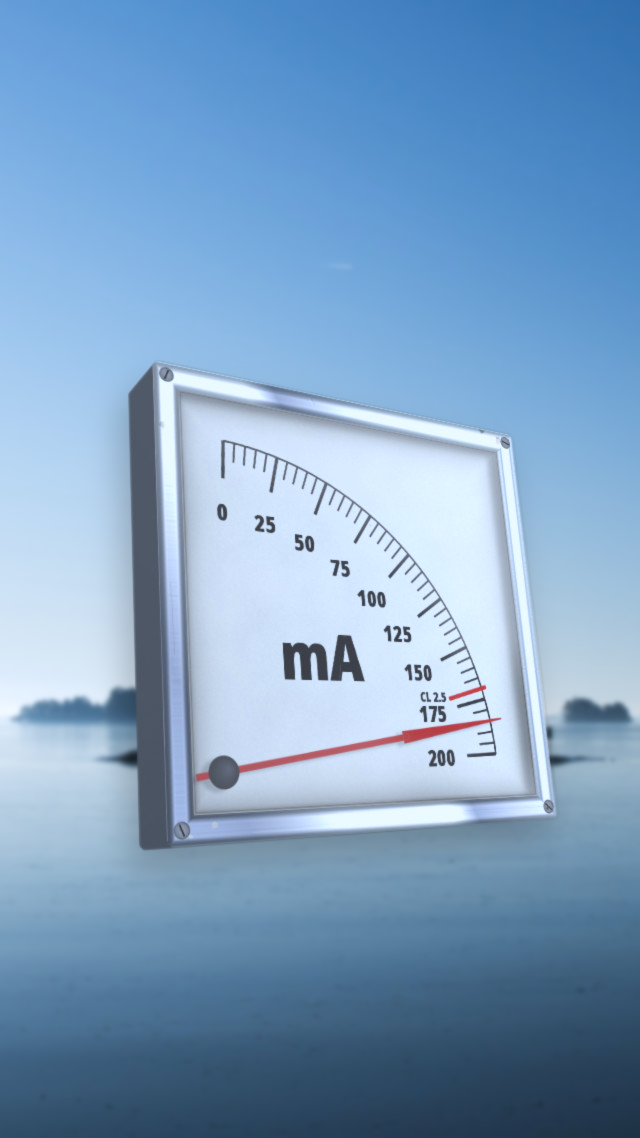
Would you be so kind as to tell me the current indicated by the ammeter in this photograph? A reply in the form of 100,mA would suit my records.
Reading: 185,mA
